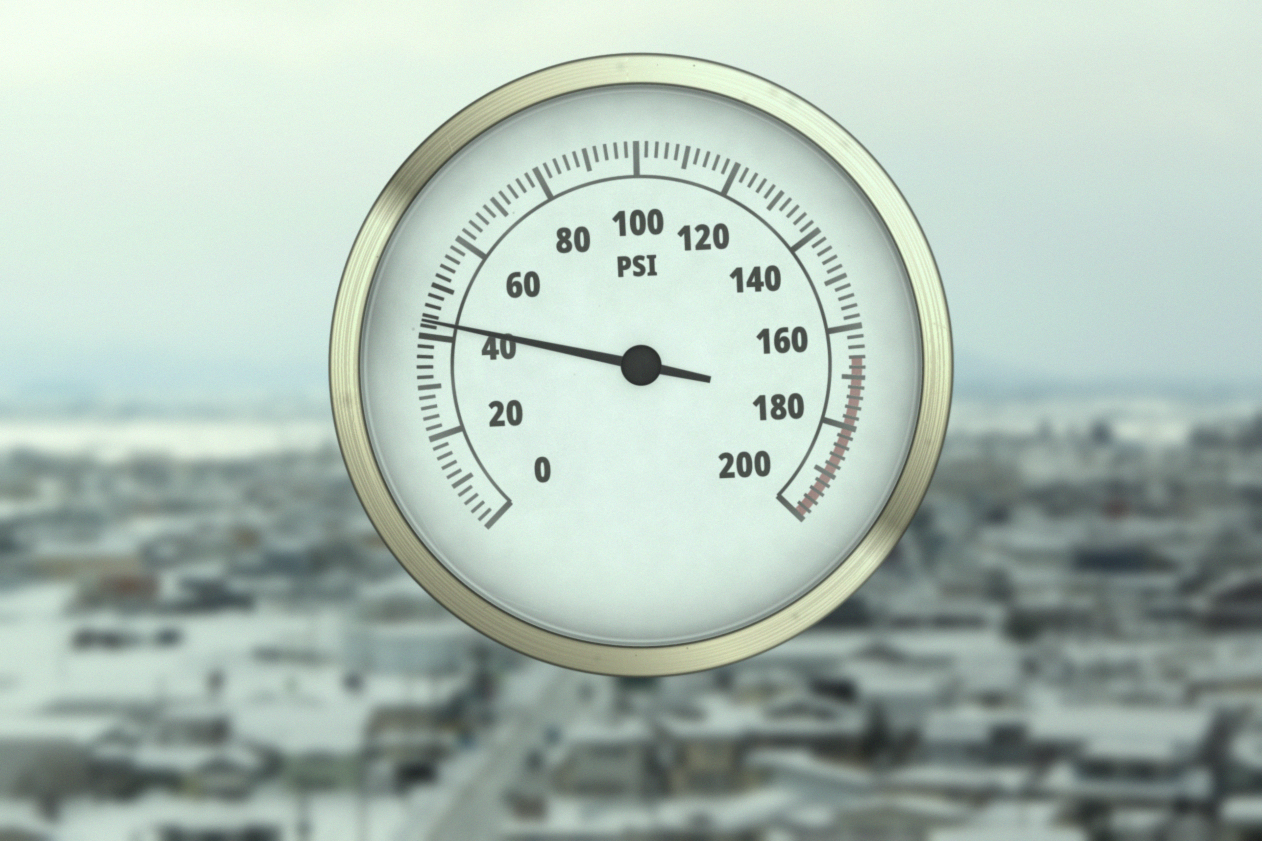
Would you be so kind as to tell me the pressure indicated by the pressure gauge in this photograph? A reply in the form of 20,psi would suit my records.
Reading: 43,psi
